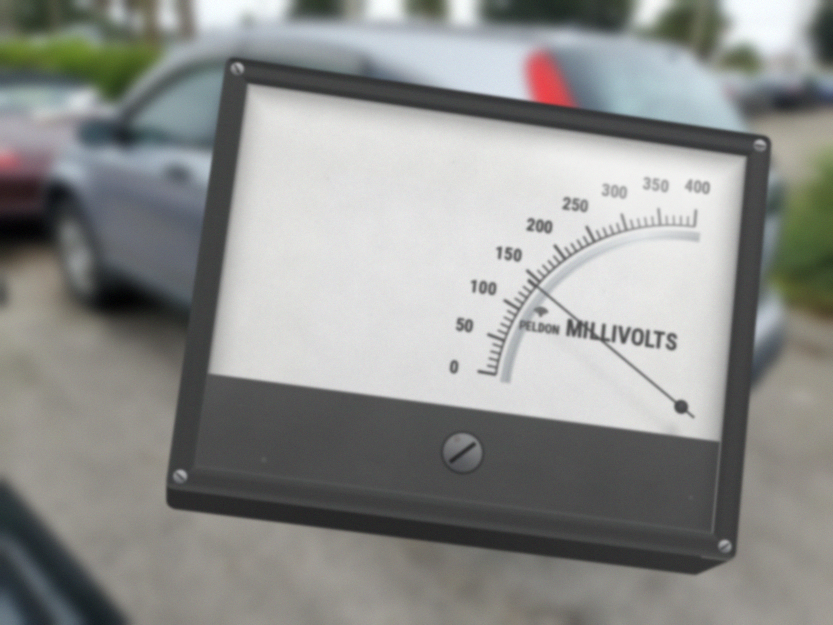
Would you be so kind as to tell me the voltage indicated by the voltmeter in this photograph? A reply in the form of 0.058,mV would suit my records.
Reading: 140,mV
